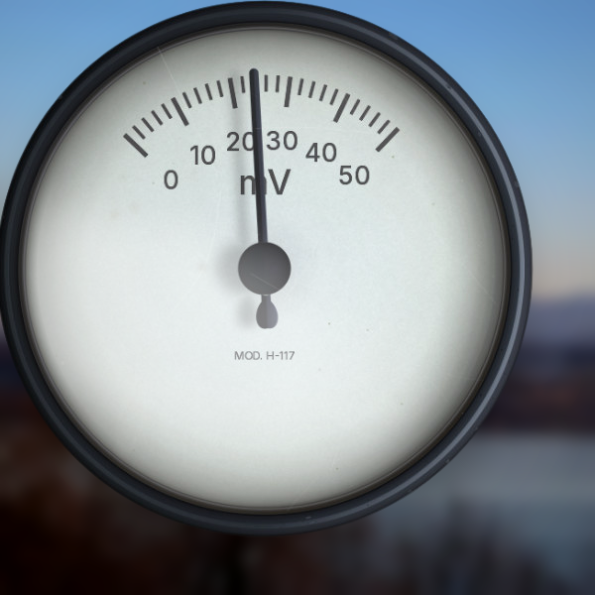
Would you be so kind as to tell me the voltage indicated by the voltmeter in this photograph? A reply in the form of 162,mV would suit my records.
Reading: 24,mV
